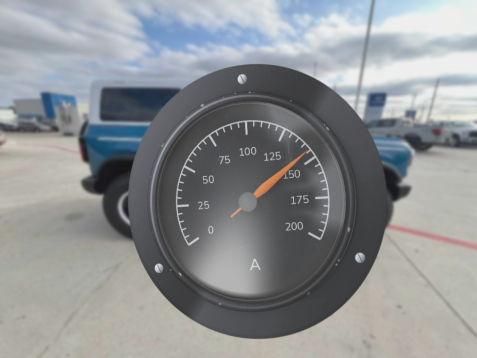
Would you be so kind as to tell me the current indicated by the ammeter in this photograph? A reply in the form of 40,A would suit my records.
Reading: 145,A
